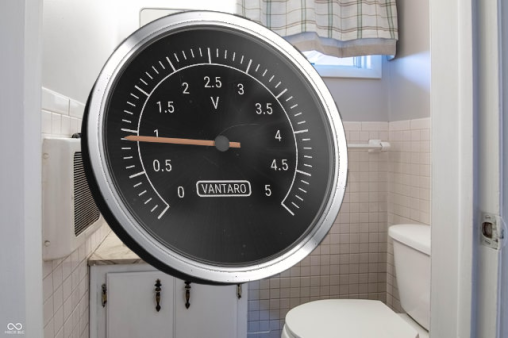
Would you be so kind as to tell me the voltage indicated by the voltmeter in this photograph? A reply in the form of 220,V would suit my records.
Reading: 0.9,V
